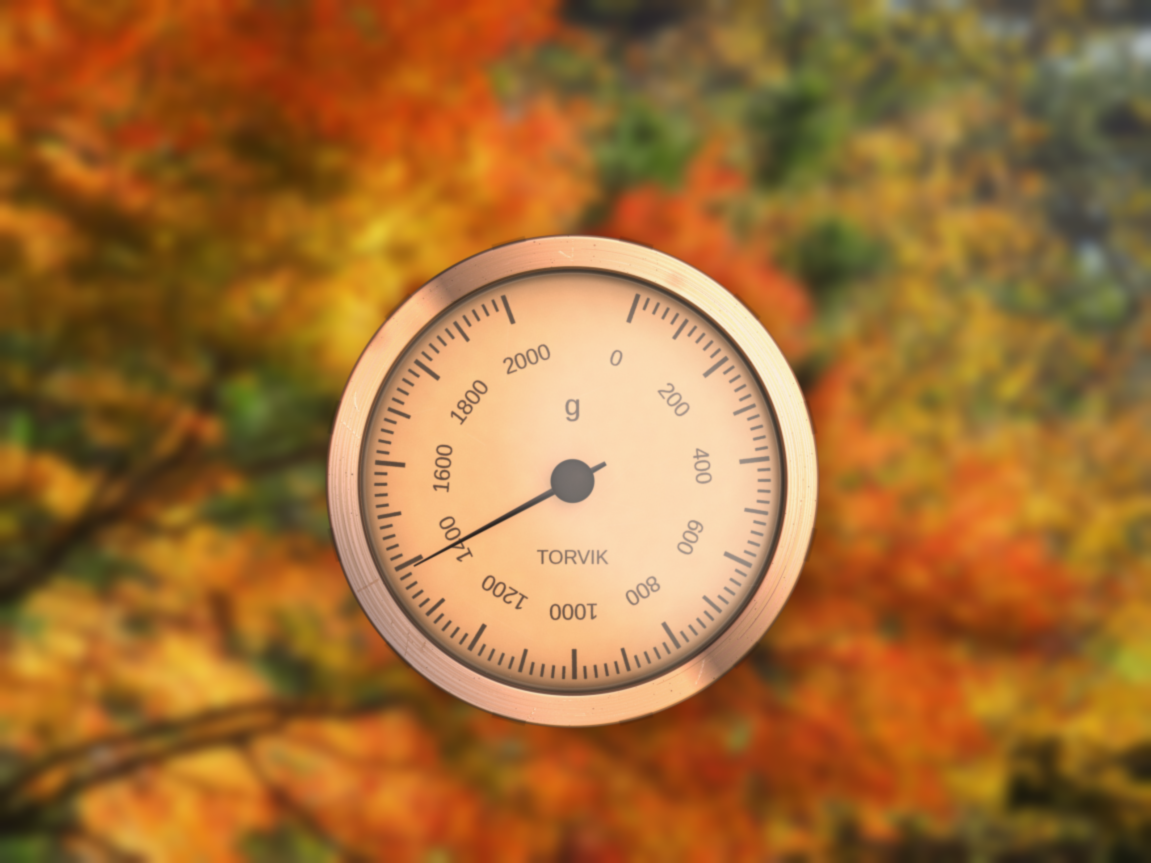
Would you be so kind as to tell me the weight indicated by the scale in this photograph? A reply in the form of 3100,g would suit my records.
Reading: 1390,g
